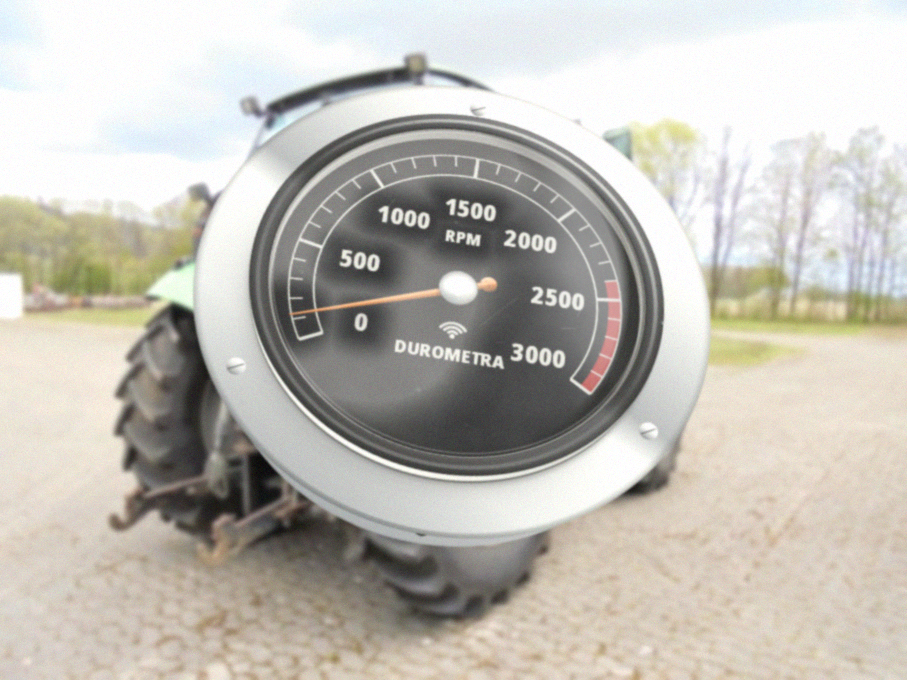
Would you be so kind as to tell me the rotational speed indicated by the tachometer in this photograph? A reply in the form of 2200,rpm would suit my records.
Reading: 100,rpm
